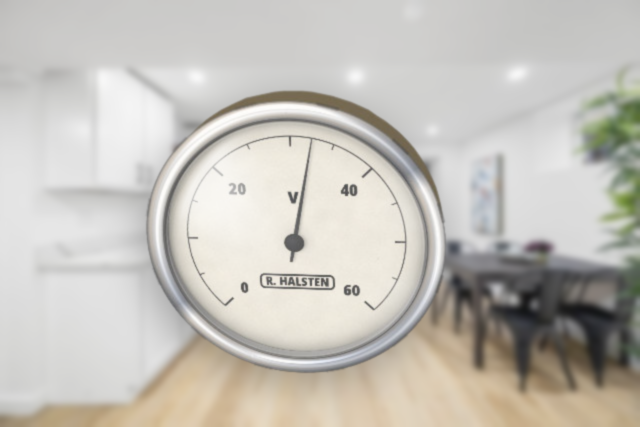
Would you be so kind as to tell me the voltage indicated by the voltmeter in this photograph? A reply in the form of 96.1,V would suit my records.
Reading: 32.5,V
